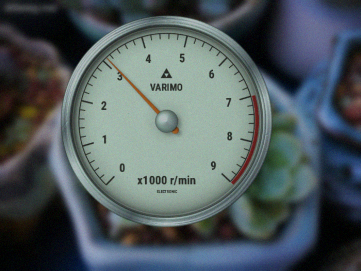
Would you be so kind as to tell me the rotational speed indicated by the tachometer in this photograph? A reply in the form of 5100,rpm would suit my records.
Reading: 3100,rpm
